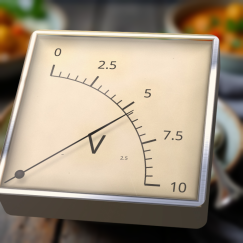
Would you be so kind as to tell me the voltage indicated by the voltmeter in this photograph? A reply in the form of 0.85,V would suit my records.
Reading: 5.5,V
